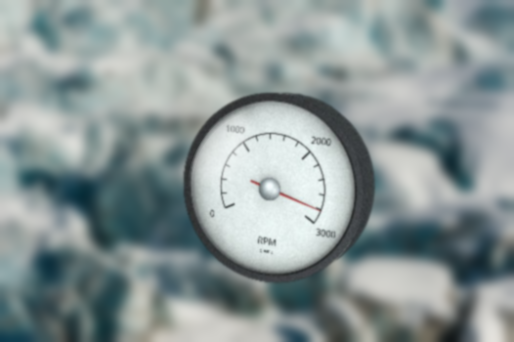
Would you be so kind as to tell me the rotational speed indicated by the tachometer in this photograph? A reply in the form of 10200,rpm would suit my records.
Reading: 2800,rpm
